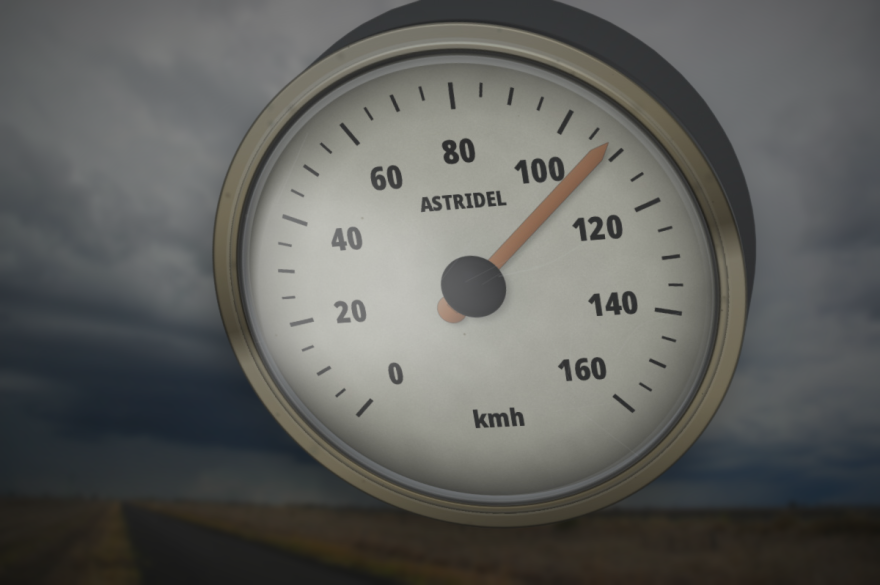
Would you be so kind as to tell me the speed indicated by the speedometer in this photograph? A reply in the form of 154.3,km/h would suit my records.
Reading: 107.5,km/h
